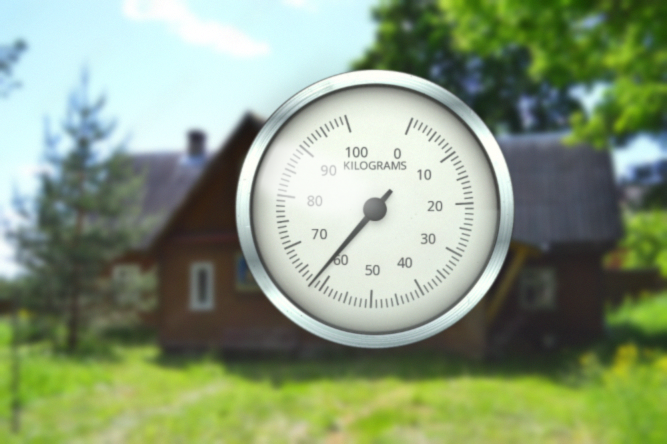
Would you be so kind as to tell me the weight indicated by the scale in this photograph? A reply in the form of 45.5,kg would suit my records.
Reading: 62,kg
